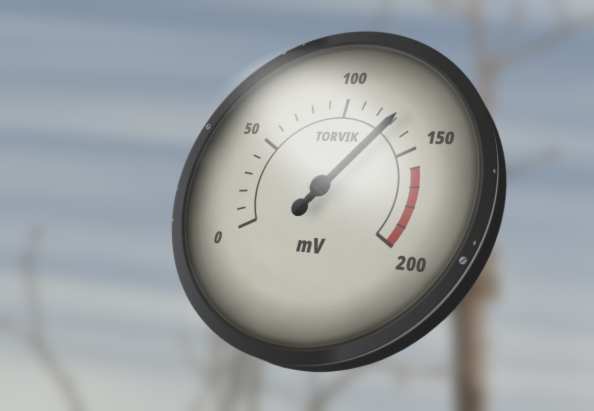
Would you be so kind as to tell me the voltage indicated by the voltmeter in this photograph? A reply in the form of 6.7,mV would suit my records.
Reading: 130,mV
